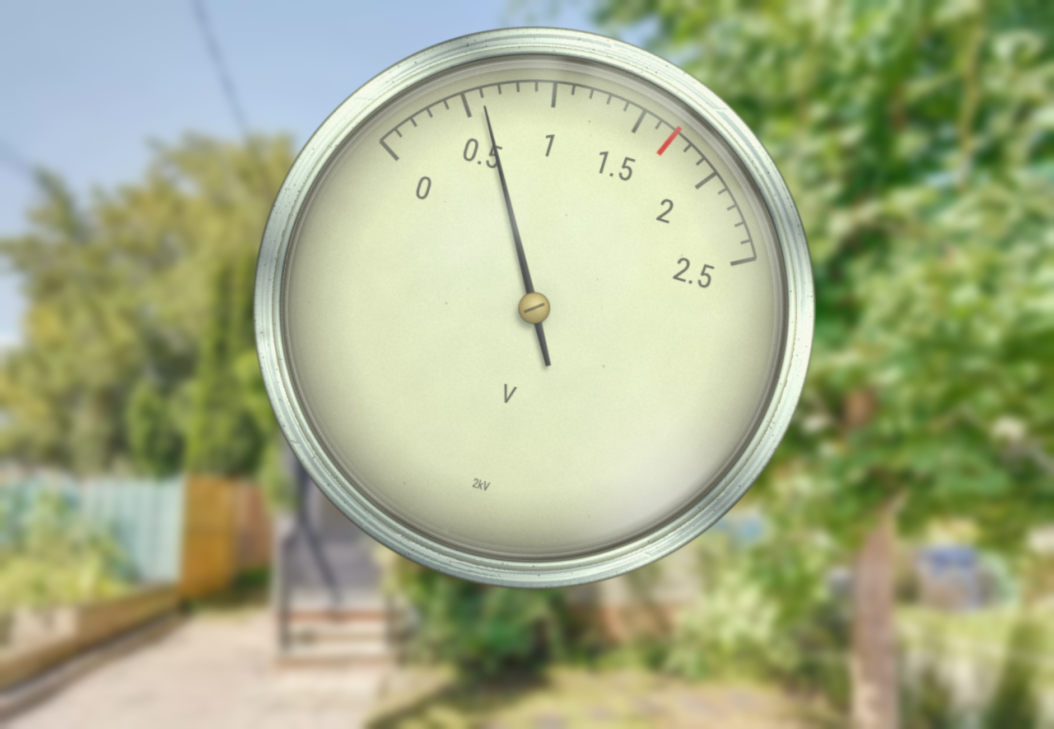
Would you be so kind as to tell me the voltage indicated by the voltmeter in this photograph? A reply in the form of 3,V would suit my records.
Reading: 0.6,V
